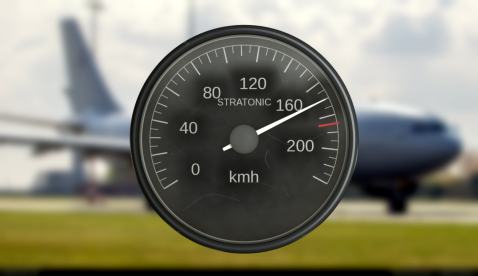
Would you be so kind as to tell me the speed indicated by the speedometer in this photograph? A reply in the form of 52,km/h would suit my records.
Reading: 170,km/h
